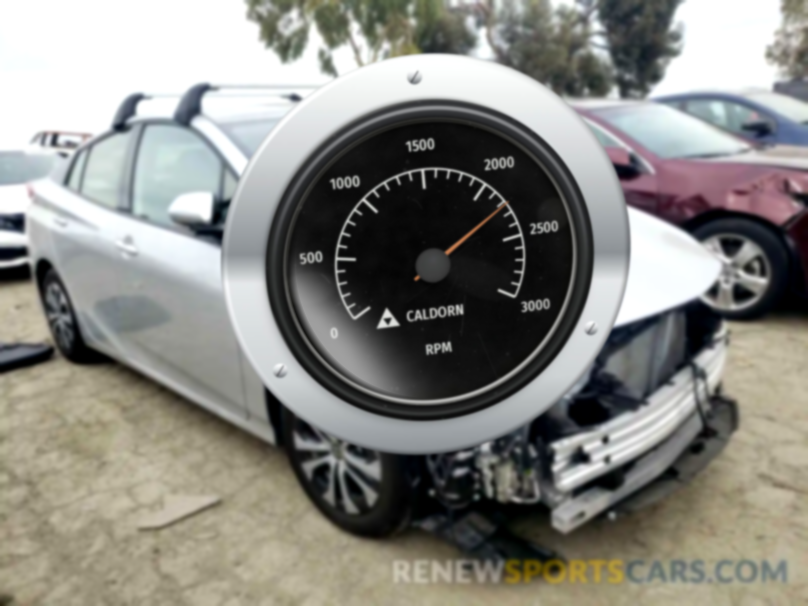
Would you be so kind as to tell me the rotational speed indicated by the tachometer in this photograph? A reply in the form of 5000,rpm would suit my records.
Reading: 2200,rpm
